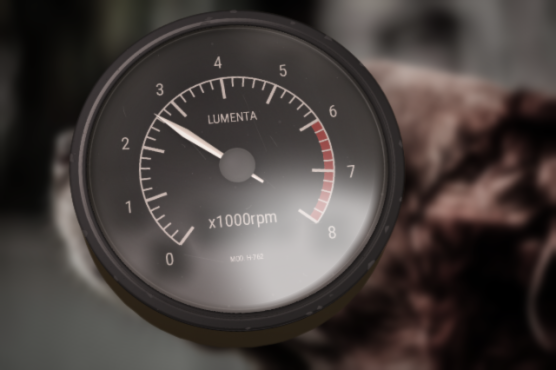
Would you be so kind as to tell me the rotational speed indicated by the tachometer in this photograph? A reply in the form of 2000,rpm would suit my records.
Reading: 2600,rpm
